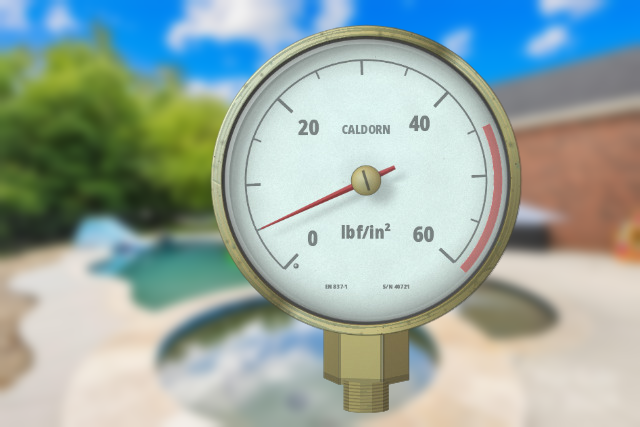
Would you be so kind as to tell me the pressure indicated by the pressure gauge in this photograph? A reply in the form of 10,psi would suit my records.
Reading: 5,psi
